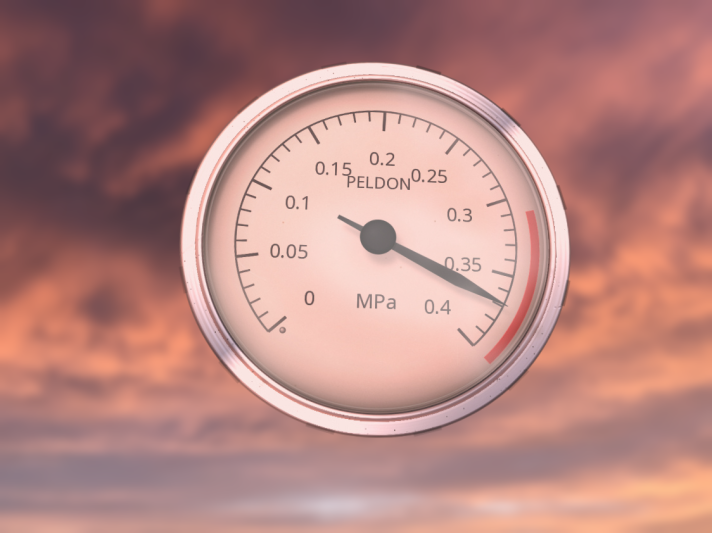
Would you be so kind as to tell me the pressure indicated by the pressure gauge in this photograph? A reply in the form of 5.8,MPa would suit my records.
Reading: 0.37,MPa
